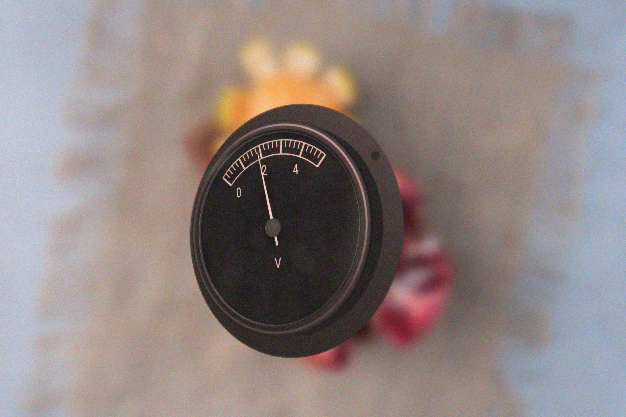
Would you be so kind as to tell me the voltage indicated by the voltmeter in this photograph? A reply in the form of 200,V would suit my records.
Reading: 2,V
